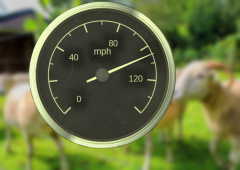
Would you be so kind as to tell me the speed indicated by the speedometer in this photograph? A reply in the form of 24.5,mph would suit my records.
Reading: 105,mph
